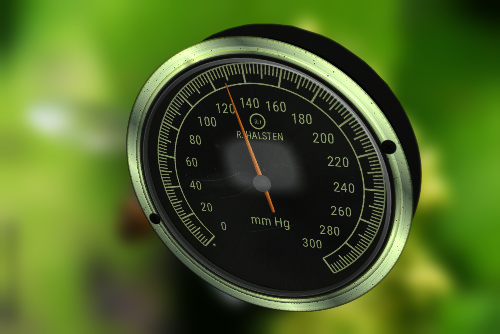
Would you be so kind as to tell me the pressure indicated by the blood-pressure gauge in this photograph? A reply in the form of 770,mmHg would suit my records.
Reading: 130,mmHg
